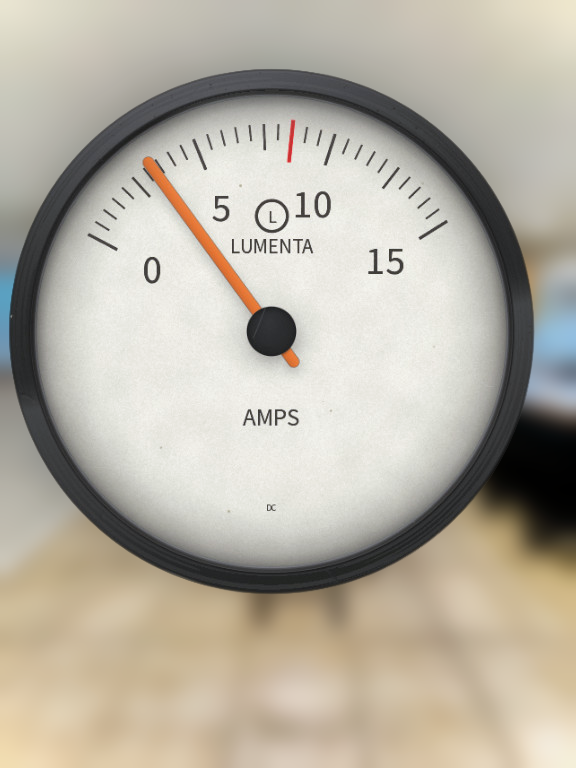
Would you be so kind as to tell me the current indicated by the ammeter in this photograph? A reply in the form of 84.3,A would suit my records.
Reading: 3.25,A
